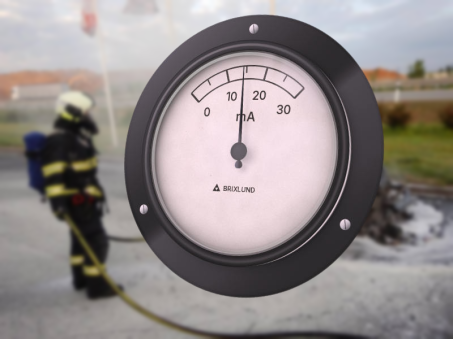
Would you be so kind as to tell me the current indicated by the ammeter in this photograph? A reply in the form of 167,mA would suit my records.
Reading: 15,mA
